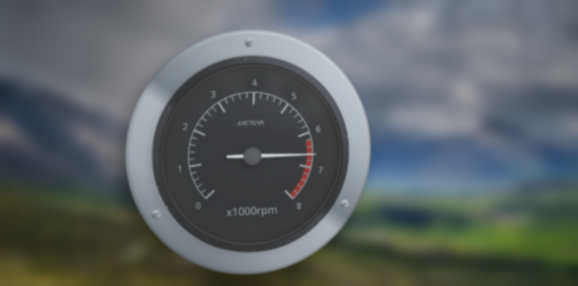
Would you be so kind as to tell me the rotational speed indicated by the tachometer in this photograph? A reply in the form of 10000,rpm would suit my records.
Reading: 6600,rpm
